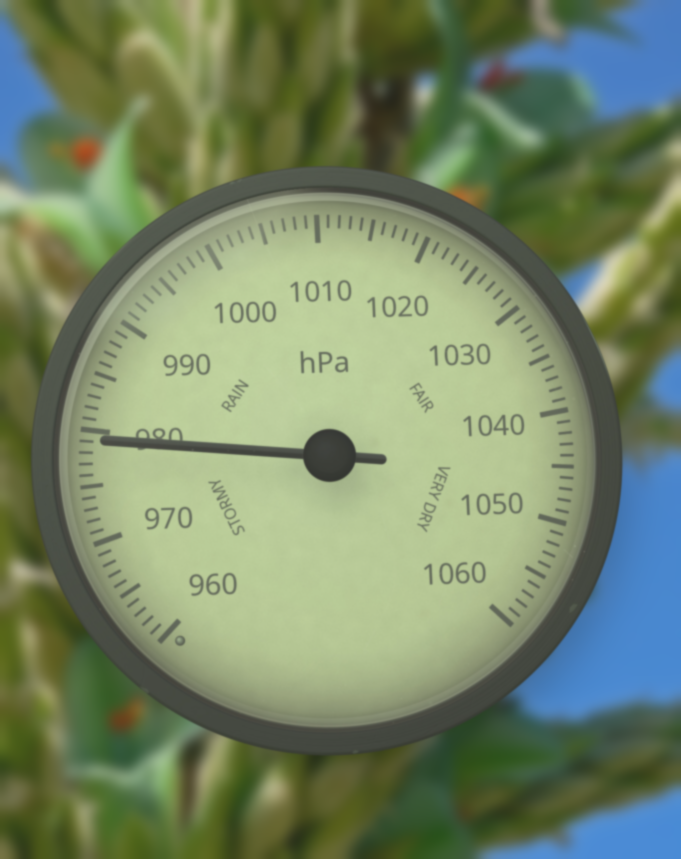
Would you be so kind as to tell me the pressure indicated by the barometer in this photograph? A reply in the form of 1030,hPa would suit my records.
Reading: 979,hPa
